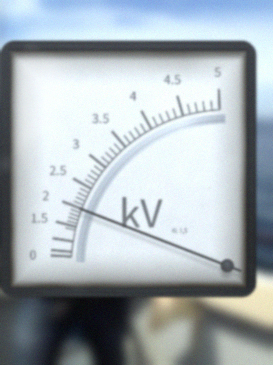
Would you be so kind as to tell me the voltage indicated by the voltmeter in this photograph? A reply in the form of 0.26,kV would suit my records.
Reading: 2,kV
